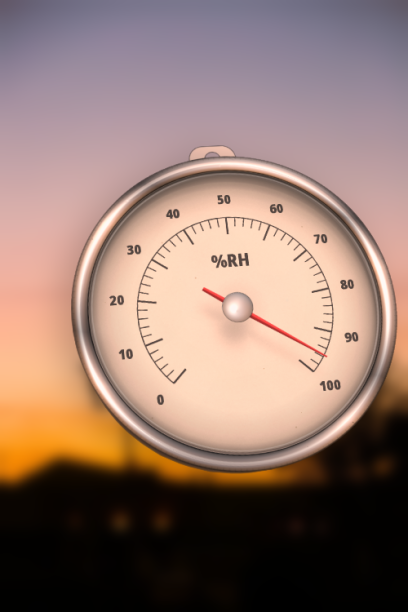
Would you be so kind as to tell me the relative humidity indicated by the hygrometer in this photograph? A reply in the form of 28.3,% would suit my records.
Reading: 96,%
